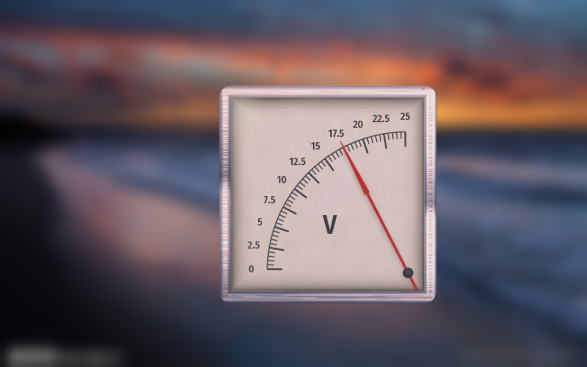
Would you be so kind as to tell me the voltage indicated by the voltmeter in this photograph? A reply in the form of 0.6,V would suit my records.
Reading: 17.5,V
